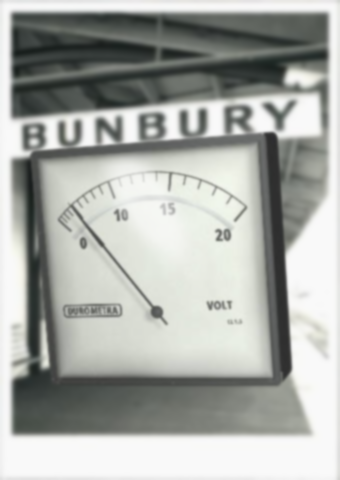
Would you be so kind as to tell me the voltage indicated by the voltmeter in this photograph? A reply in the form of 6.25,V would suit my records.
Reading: 5,V
